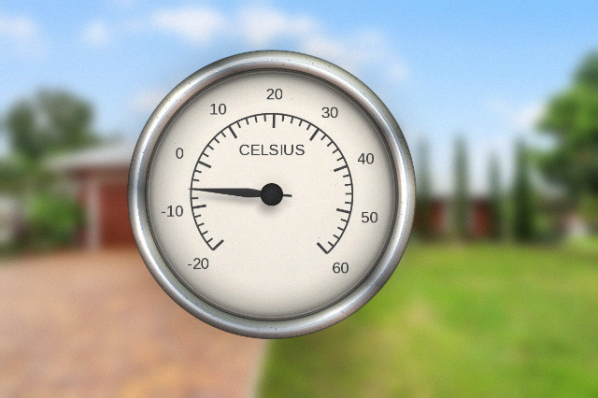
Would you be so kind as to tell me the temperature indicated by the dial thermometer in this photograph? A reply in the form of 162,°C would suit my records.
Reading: -6,°C
